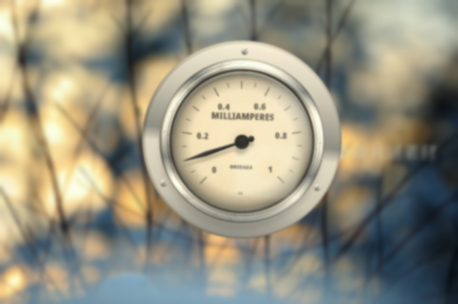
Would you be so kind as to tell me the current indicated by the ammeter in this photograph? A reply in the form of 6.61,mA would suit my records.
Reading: 0.1,mA
